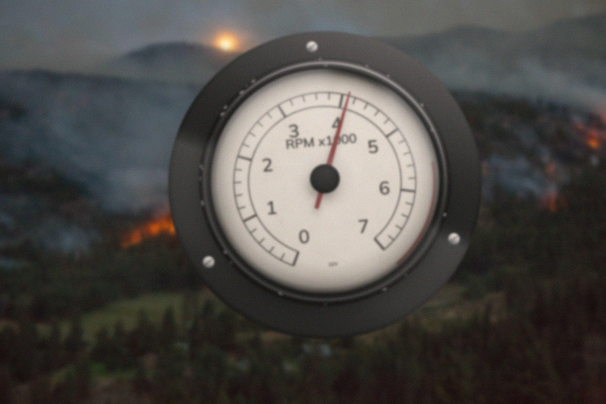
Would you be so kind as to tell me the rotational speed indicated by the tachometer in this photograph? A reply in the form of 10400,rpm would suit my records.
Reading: 4100,rpm
